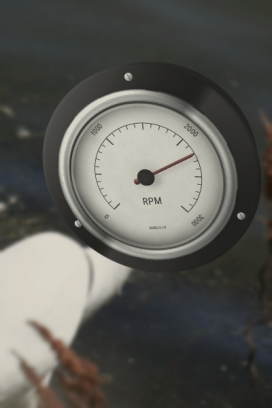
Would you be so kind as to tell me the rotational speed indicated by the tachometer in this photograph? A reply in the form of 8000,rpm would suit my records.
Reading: 2200,rpm
